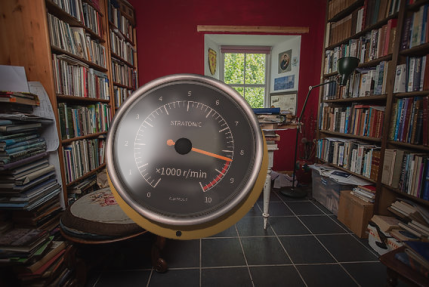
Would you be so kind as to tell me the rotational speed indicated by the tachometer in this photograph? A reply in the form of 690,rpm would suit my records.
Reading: 8400,rpm
